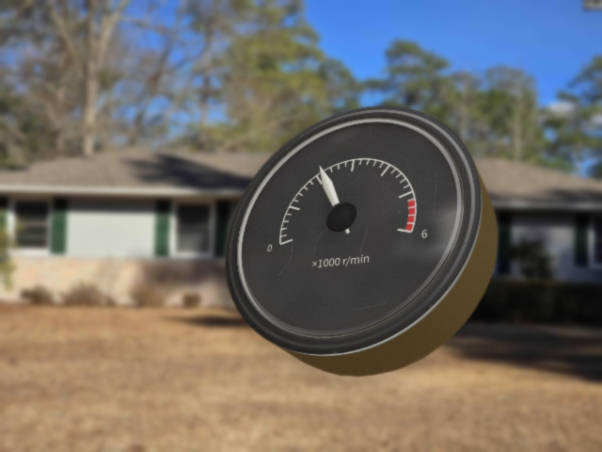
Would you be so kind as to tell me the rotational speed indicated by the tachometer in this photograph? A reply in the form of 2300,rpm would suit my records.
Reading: 2200,rpm
